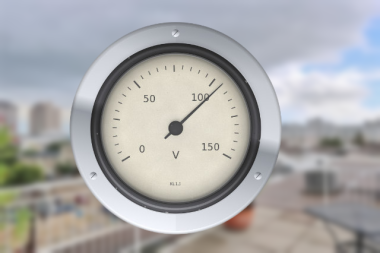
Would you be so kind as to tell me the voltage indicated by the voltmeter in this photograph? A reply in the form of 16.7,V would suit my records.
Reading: 105,V
